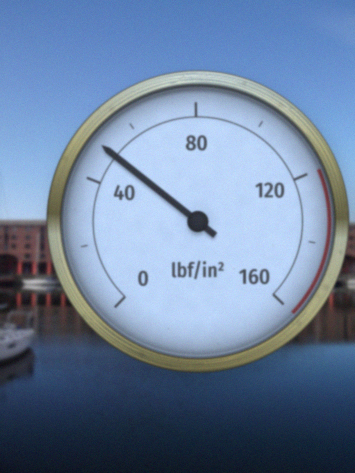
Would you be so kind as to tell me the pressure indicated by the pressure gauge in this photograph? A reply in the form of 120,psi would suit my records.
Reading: 50,psi
